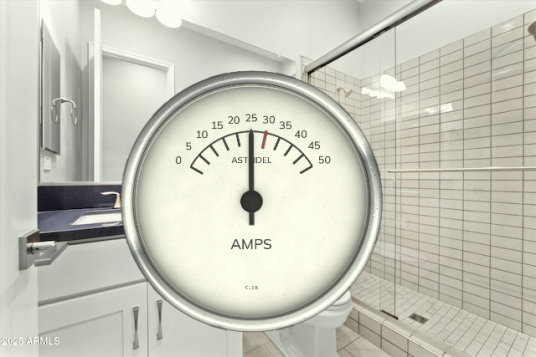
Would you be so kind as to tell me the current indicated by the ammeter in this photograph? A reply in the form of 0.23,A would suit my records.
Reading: 25,A
